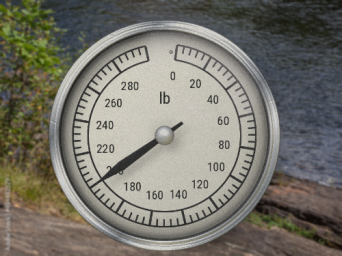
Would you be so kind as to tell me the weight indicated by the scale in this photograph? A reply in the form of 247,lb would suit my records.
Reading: 200,lb
